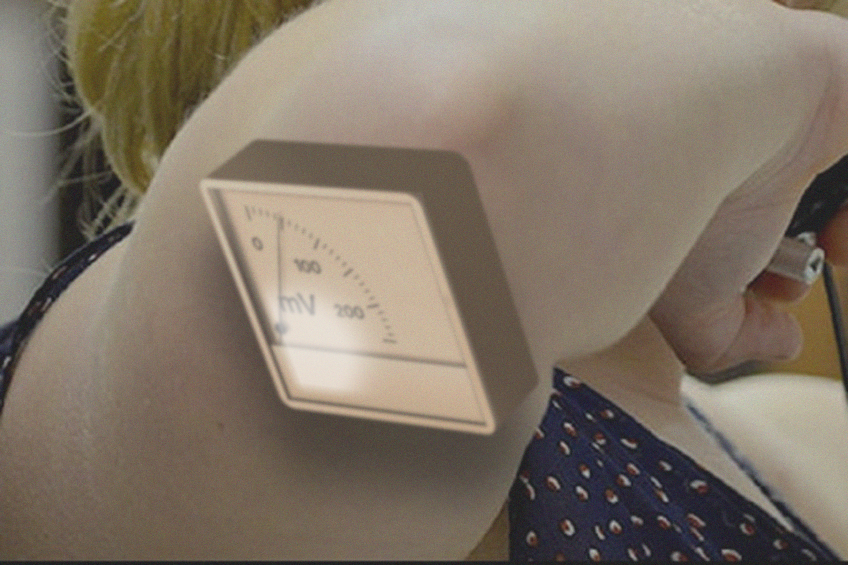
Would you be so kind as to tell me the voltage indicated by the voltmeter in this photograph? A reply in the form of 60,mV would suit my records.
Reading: 50,mV
